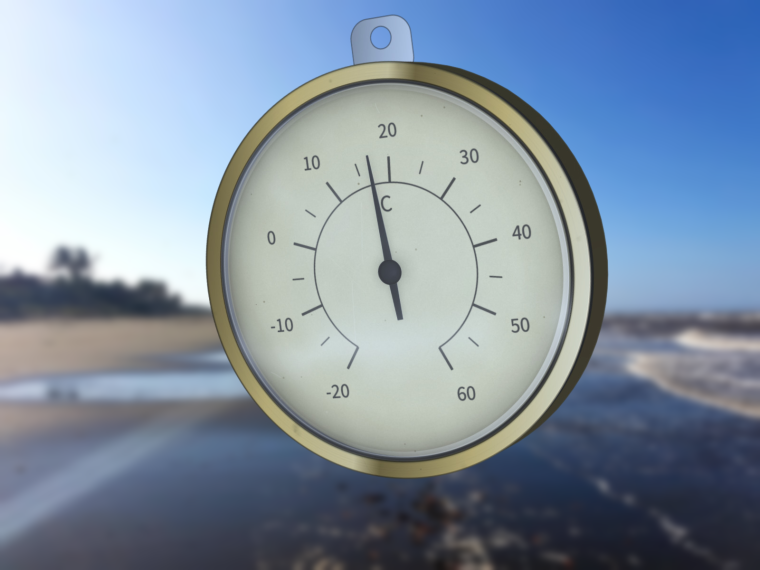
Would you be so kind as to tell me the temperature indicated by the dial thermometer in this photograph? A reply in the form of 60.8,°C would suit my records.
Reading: 17.5,°C
